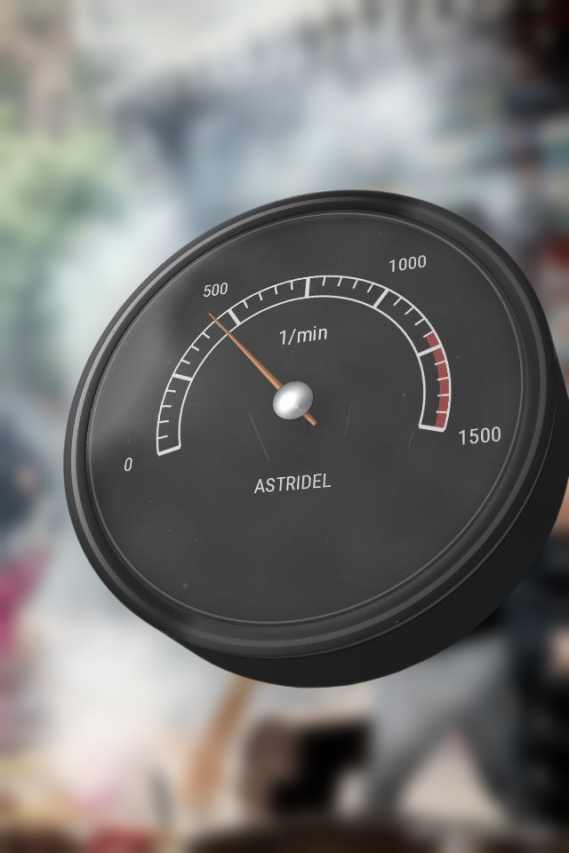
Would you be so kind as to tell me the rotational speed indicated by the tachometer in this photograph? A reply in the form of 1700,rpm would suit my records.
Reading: 450,rpm
